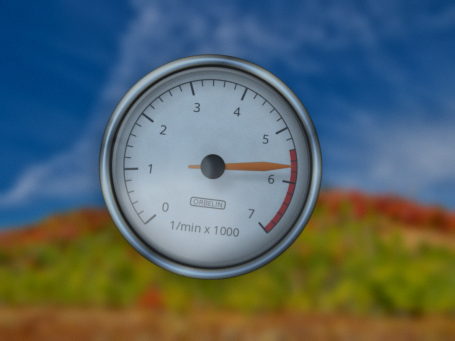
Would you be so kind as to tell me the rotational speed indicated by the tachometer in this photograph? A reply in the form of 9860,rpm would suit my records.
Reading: 5700,rpm
